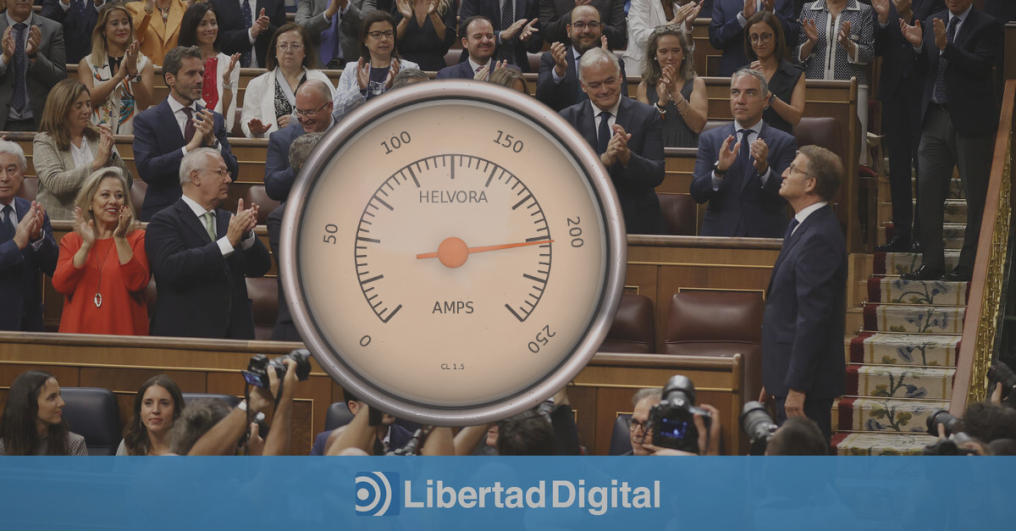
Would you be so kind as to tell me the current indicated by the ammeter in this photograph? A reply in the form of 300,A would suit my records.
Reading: 202.5,A
